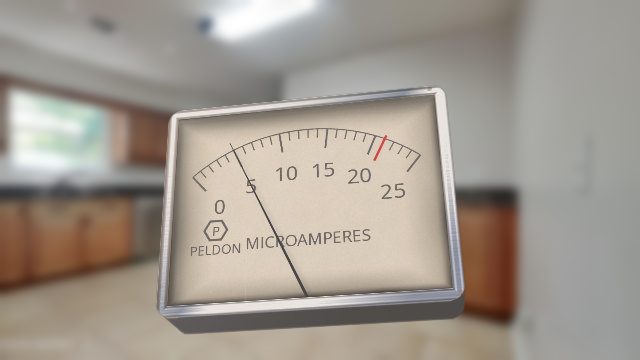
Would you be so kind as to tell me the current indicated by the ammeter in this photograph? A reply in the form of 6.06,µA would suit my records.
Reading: 5,µA
